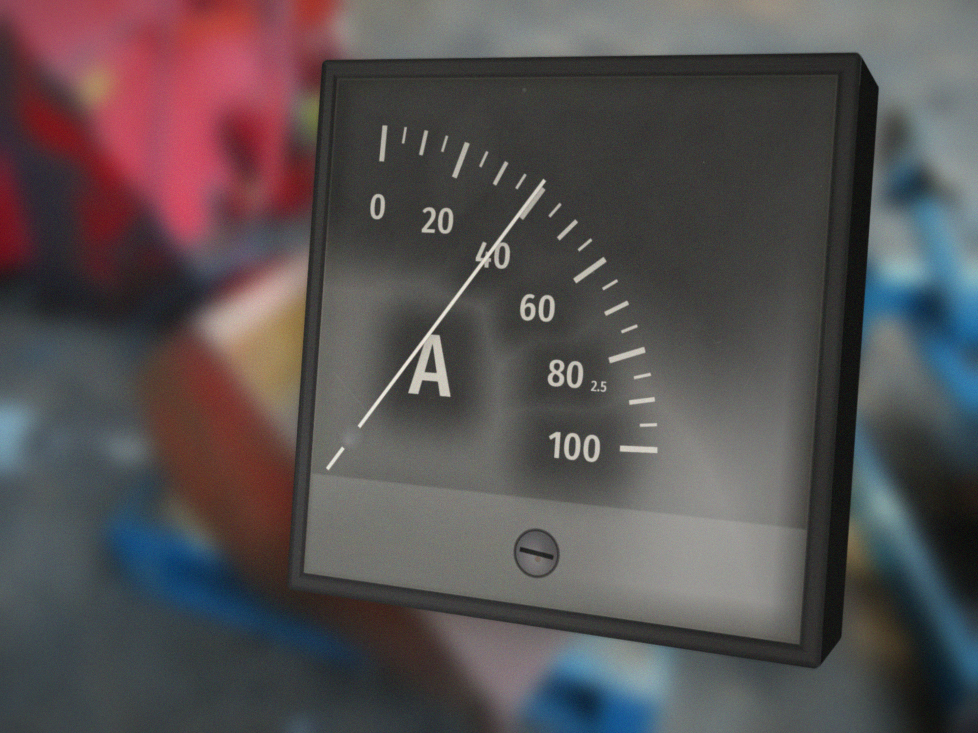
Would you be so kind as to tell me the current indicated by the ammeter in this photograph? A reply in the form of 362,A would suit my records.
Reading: 40,A
